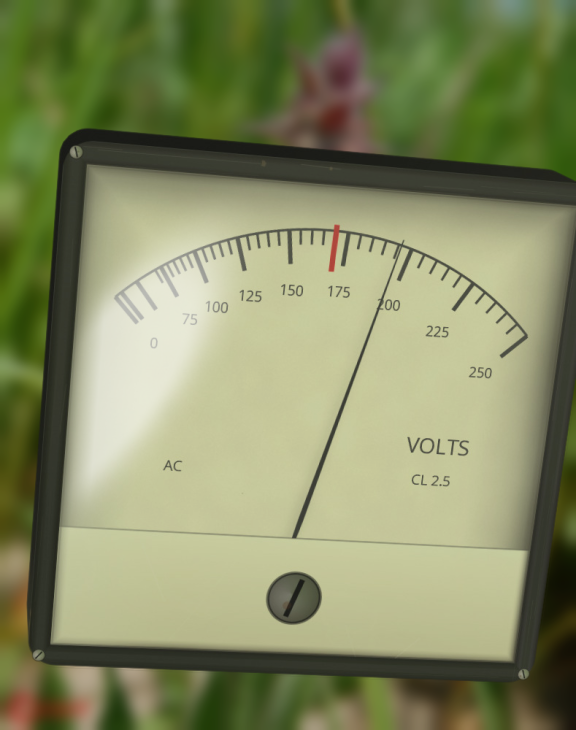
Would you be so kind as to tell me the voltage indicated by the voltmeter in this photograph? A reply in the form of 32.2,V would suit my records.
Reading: 195,V
